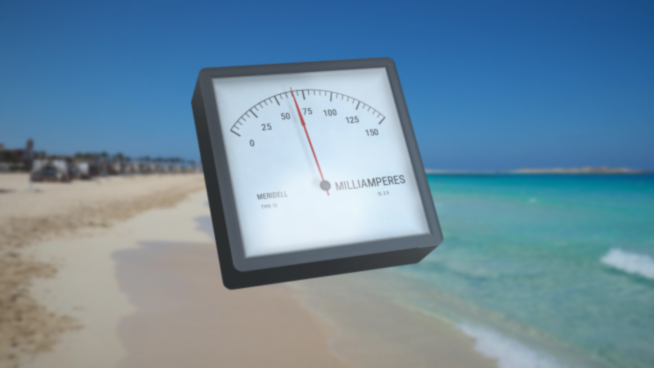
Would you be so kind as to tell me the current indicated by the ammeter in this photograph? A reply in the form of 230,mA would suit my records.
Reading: 65,mA
